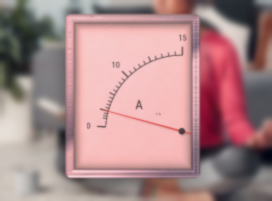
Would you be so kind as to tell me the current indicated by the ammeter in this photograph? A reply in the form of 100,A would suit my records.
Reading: 5,A
